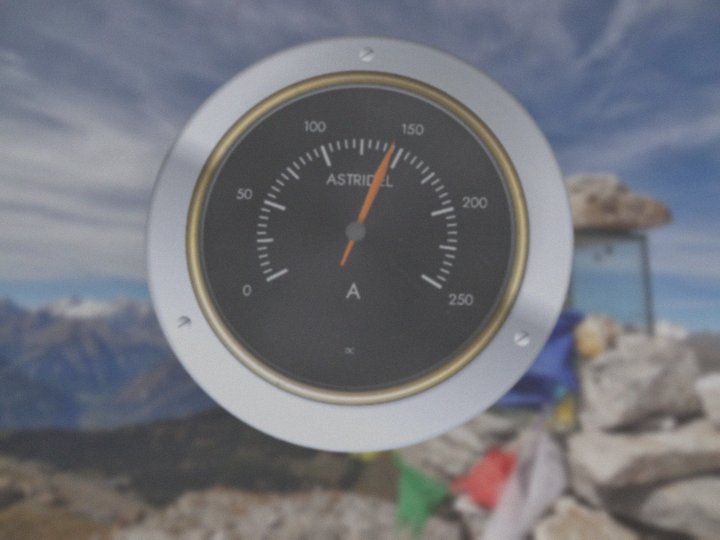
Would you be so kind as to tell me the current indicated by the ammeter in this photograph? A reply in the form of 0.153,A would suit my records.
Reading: 145,A
